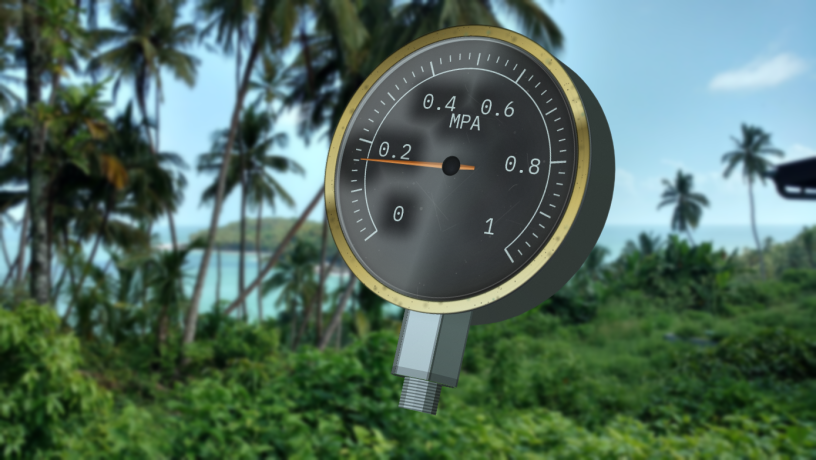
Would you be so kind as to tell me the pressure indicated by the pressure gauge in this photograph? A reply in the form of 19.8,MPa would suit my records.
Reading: 0.16,MPa
